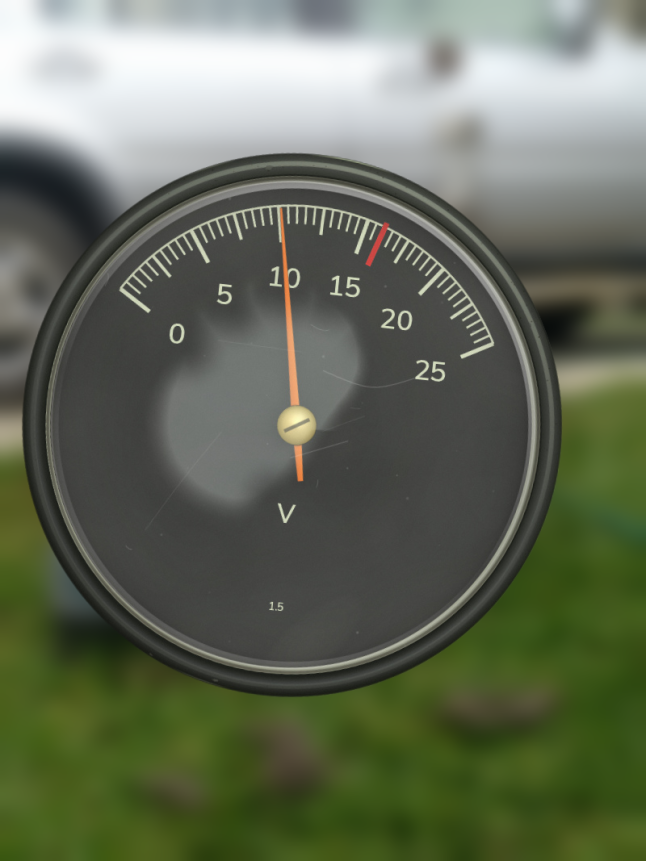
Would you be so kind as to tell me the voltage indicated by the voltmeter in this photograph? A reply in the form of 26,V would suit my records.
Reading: 10,V
